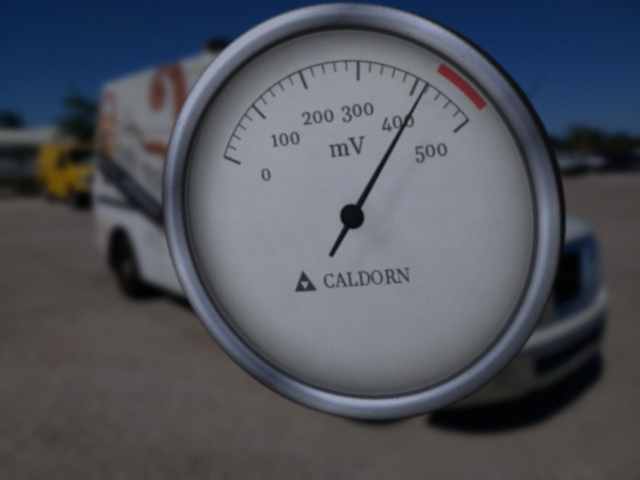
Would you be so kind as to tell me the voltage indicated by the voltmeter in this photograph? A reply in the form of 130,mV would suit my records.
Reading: 420,mV
